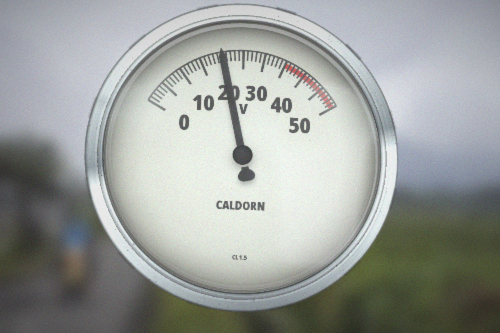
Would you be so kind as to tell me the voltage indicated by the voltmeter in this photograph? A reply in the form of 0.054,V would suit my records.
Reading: 20,V
